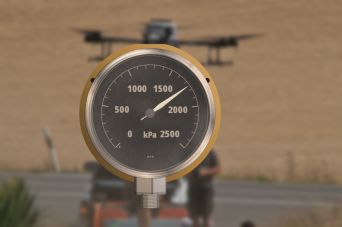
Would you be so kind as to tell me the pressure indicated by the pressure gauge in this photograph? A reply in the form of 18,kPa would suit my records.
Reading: 1750,kPa
